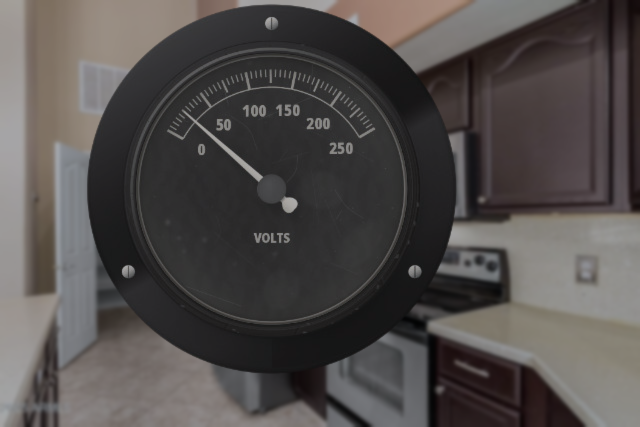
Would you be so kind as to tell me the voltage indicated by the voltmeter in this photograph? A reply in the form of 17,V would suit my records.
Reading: 25,V
